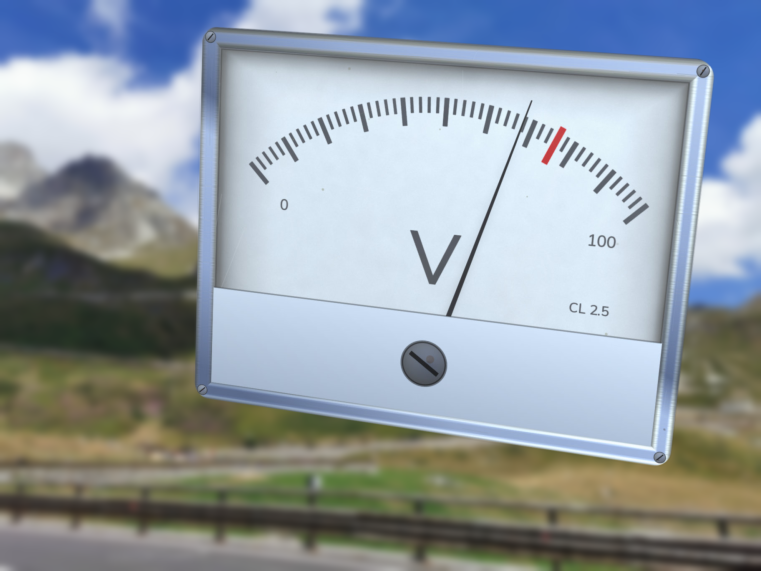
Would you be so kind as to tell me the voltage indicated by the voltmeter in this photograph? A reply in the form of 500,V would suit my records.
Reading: 68,V
